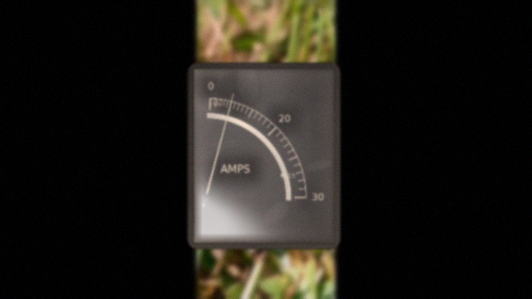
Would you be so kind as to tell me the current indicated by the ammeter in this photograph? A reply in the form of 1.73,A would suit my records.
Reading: 10,A
